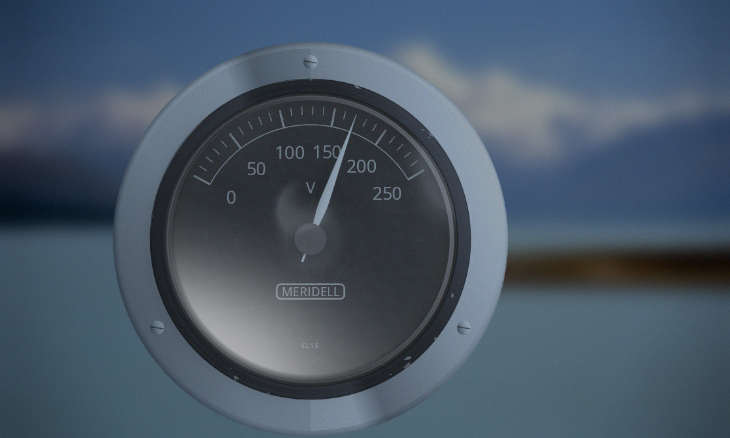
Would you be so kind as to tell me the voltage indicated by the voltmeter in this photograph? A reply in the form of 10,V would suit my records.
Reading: 170,V
